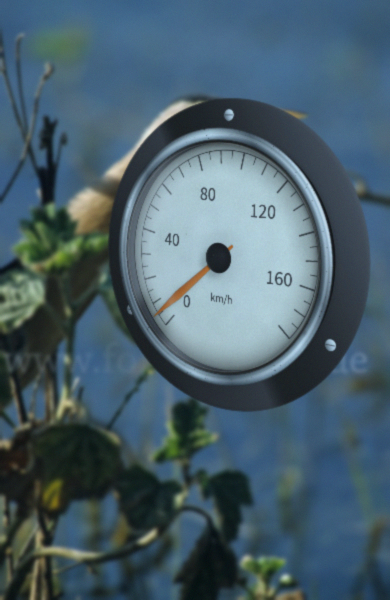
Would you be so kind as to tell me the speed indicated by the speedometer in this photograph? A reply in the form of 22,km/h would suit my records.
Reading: 5,km/h
